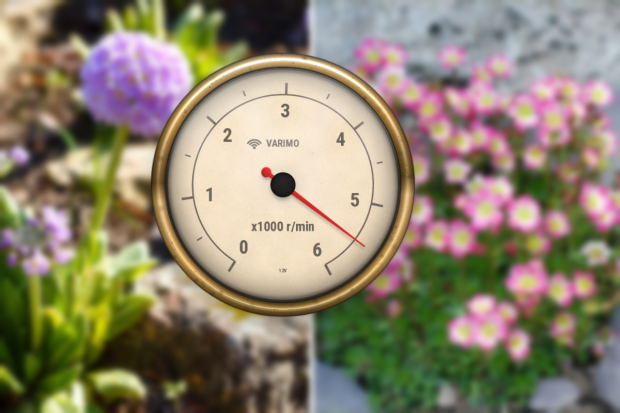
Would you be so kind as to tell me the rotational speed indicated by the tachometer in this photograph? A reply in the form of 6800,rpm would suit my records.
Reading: 5500,rpm
